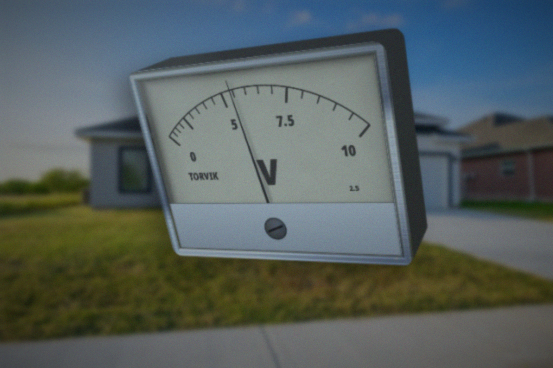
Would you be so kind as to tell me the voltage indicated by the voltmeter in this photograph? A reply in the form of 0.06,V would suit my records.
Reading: 5.5,V
